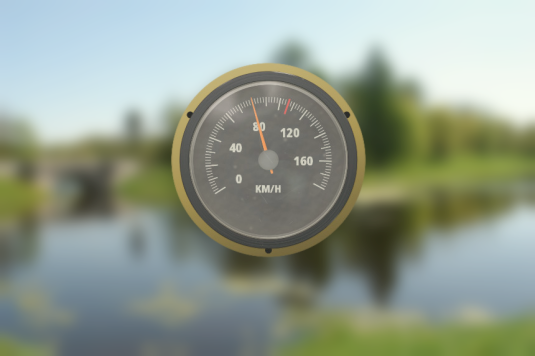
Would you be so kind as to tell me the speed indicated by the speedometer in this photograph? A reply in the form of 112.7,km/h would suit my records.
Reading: 80,km/h
